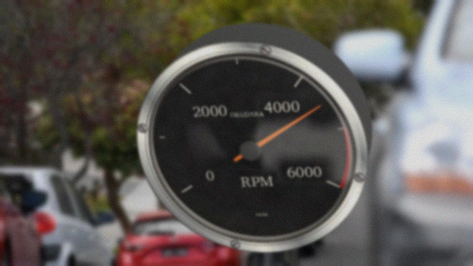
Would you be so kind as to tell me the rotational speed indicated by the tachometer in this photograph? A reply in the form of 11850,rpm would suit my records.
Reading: 4500,rpm
